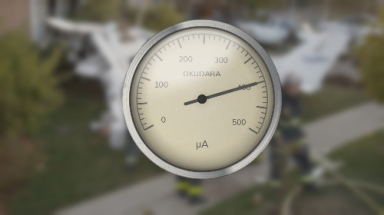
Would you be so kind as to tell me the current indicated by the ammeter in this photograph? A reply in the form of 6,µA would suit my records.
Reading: 400,µA
